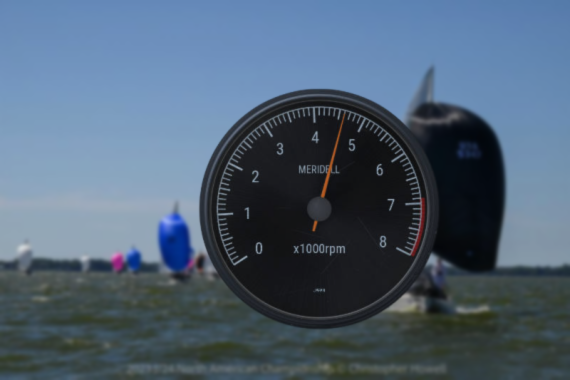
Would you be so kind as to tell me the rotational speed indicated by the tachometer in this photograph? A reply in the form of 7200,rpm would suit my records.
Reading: 4600,rpm
